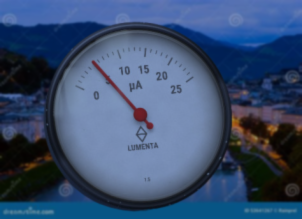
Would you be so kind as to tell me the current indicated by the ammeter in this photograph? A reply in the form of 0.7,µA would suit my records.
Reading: 5,µA
